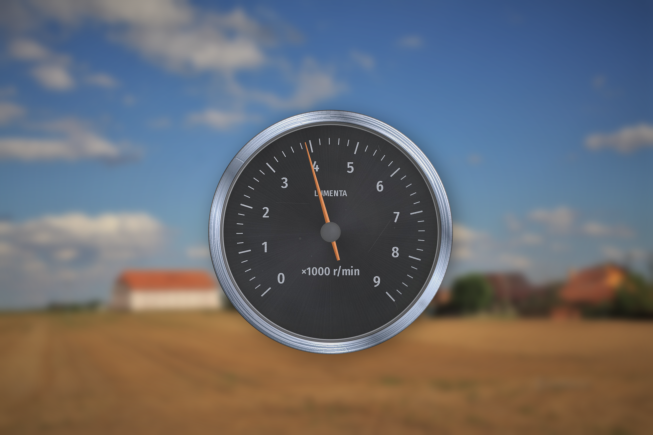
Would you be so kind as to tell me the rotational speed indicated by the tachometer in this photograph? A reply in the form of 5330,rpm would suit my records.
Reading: 3900,rpm
